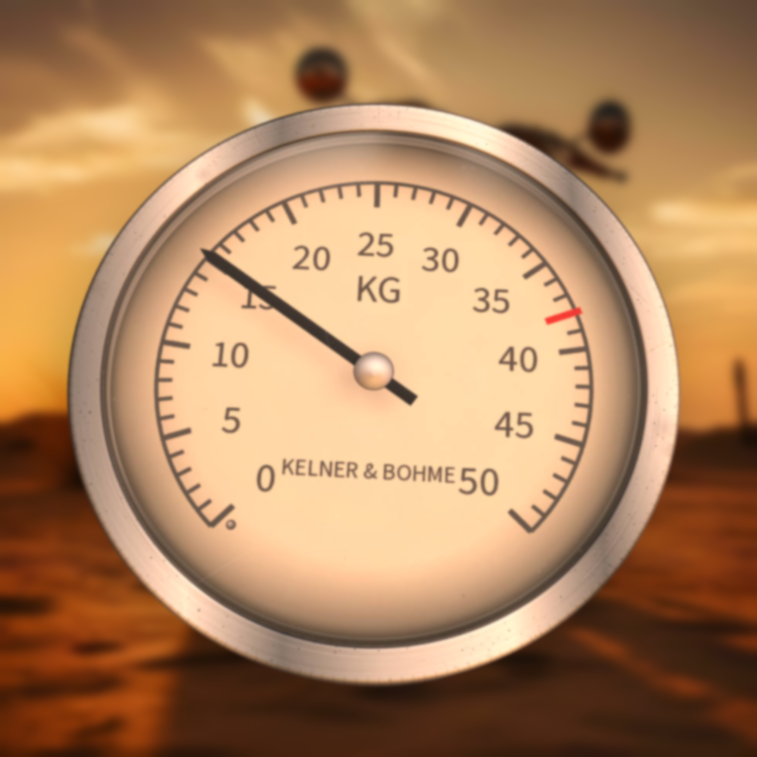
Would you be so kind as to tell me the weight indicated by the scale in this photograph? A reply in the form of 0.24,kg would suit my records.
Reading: 15,kg
